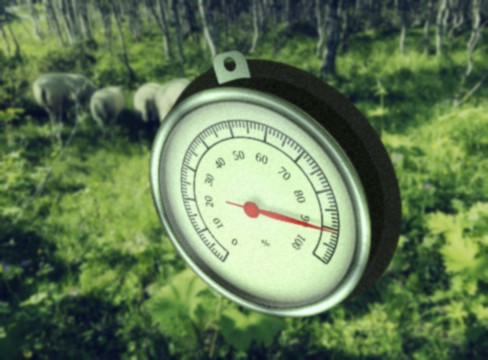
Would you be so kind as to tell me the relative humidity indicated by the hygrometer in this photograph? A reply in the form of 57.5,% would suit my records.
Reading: 90,%
